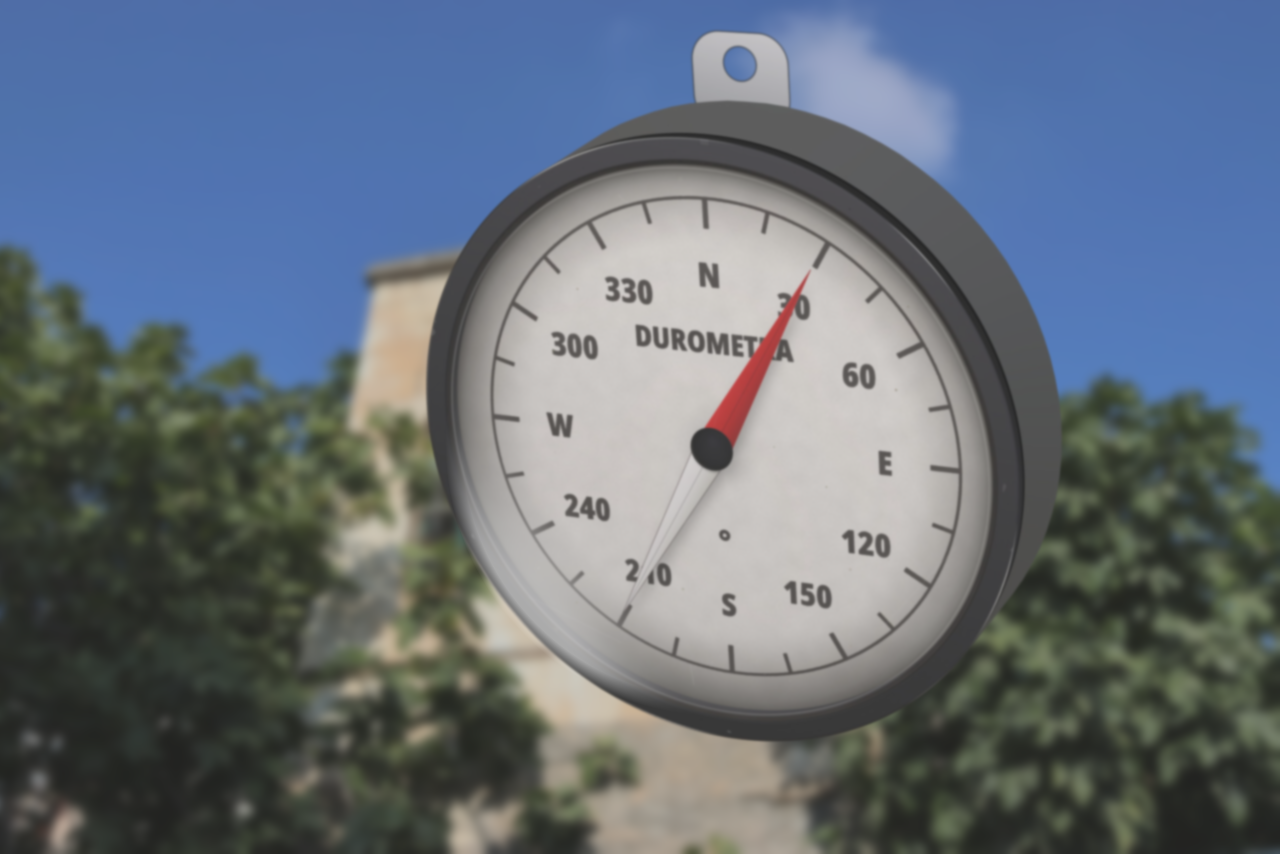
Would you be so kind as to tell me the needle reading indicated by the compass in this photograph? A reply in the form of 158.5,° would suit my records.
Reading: 30,°
